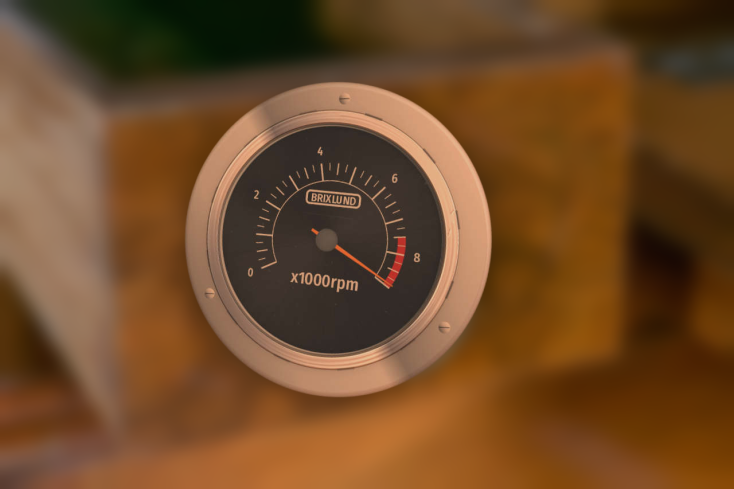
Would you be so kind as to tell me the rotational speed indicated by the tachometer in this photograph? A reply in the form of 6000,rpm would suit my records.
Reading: 8875,rpm
